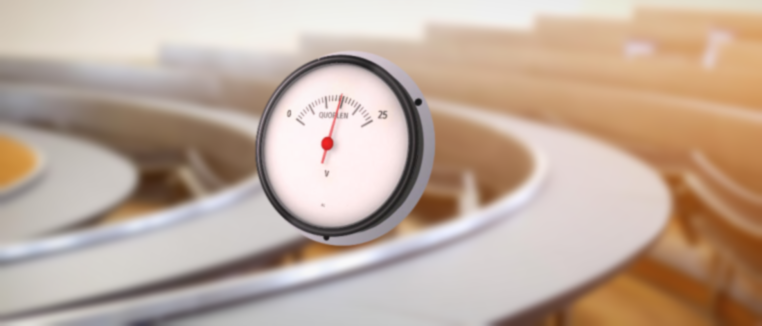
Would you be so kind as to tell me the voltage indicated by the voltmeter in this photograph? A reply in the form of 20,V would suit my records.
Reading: 15,V
